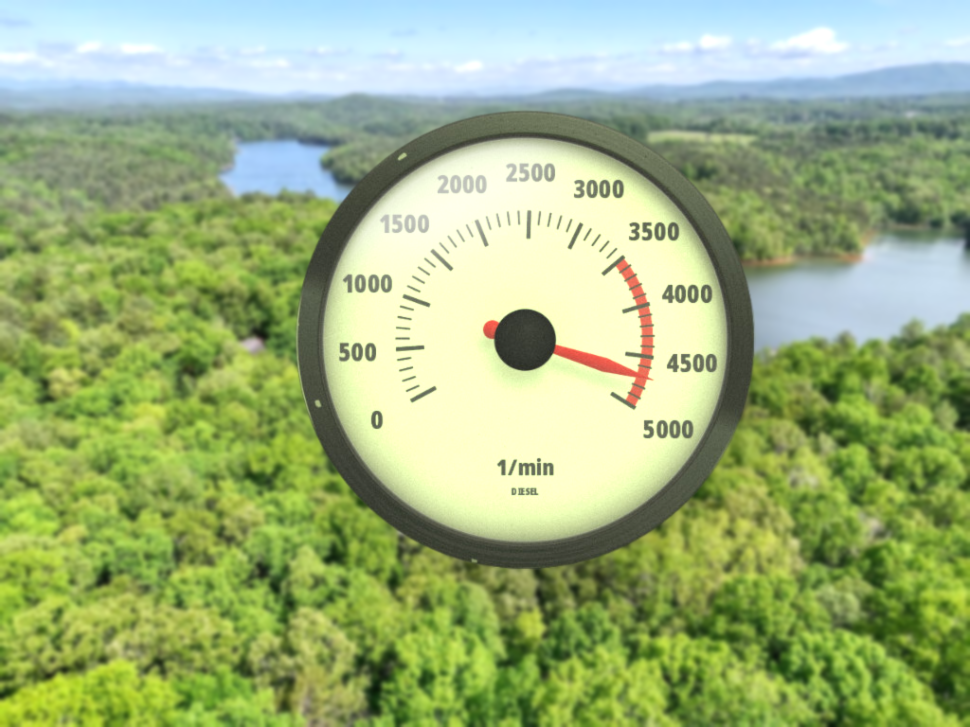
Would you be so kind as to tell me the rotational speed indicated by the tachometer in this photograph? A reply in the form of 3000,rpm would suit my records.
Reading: 4700,rpm
